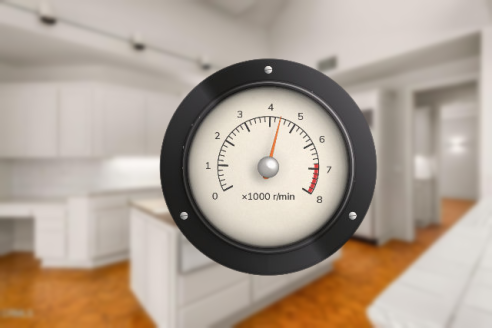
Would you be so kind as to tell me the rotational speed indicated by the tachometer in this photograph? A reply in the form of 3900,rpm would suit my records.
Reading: 4400,rpm
